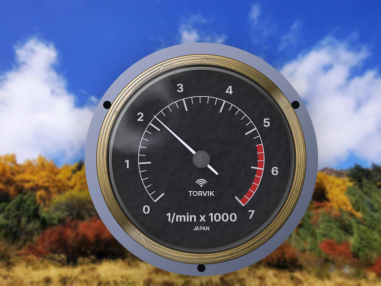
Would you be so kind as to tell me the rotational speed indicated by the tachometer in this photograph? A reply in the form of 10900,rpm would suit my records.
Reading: 2200,rpm
